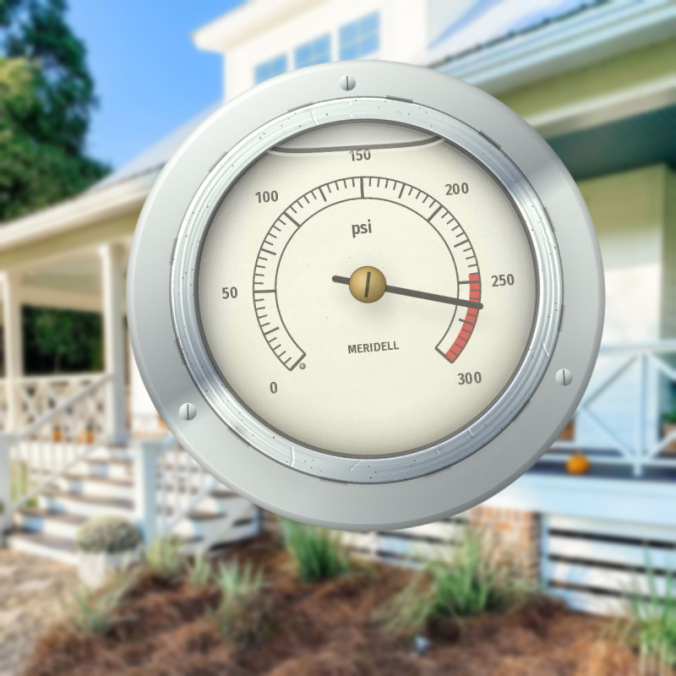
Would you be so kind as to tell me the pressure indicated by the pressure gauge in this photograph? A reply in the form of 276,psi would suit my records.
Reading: 265,psi
